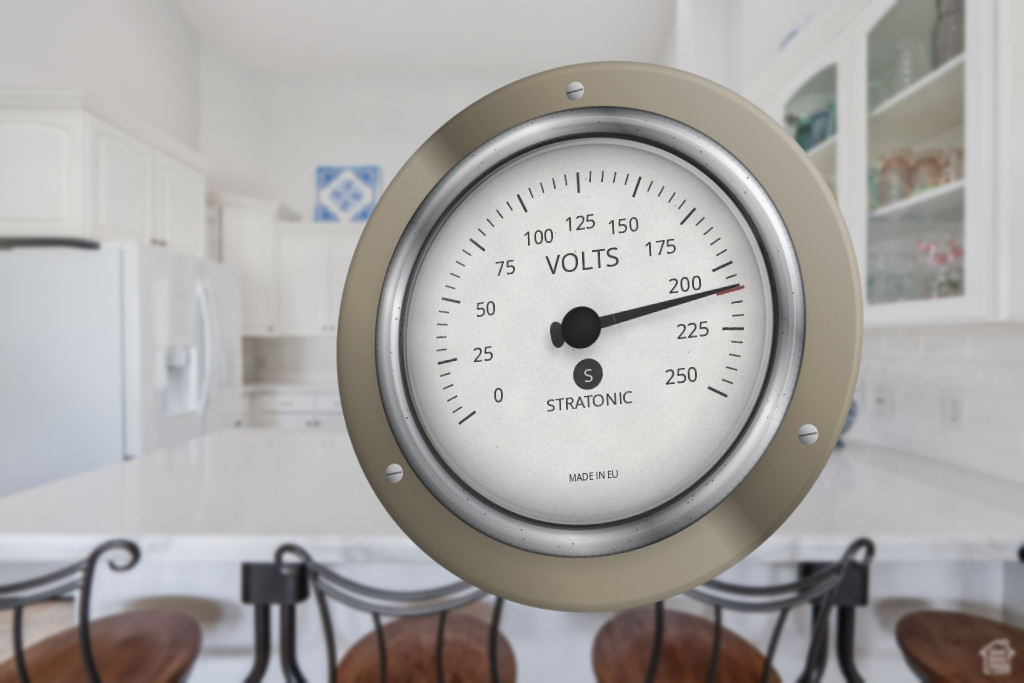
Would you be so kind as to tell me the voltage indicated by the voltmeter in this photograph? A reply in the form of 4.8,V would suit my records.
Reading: 210,V
